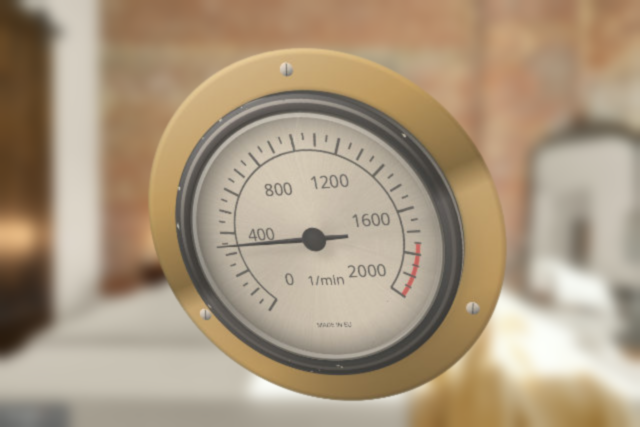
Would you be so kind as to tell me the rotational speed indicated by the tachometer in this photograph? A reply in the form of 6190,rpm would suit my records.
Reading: 350,rpm
